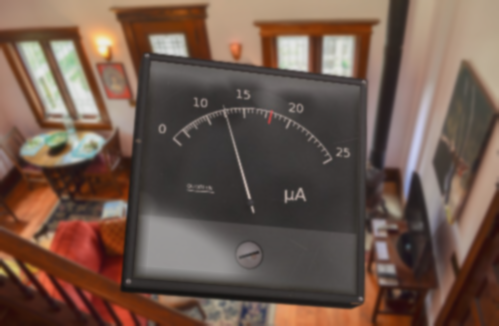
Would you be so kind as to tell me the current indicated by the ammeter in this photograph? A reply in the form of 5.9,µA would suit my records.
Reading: 12.5,µA
